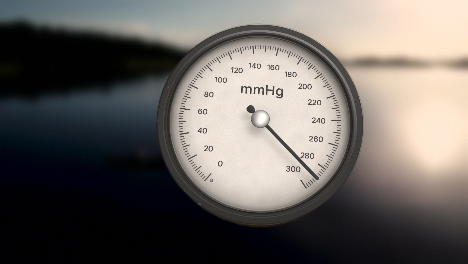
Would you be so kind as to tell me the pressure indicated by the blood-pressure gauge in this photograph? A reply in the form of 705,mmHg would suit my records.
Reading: 290,mmHg
